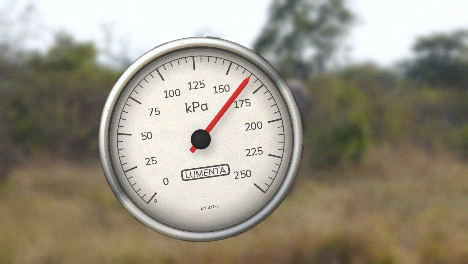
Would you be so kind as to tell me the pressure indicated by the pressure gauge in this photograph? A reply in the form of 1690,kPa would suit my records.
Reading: 165,kPa
